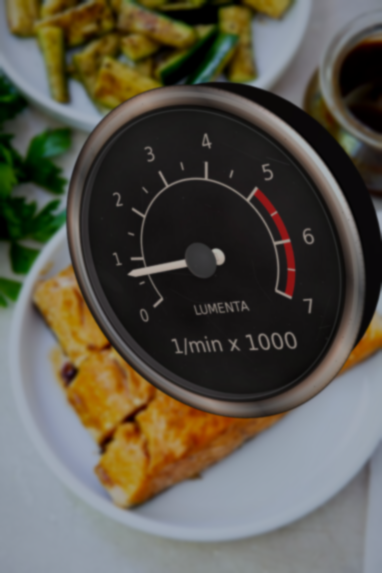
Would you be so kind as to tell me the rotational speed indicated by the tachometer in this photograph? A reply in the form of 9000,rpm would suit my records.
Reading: 750,rpm
